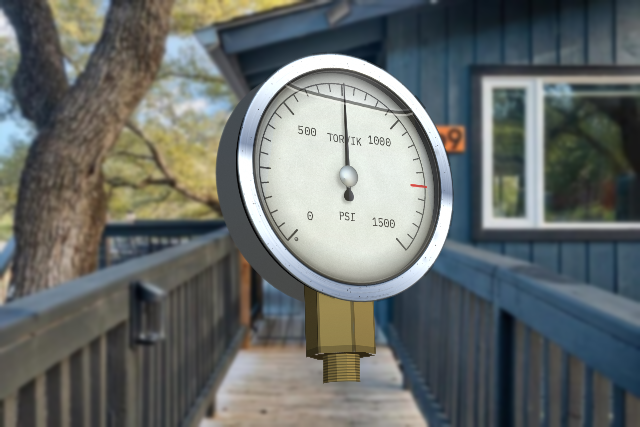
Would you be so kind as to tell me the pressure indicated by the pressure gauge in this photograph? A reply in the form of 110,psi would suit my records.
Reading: 750,psi
